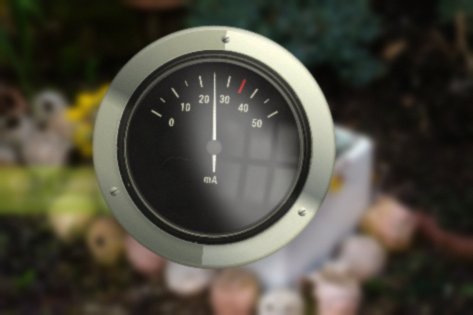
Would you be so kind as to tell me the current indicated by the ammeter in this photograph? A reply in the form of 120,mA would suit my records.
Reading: 25,mA
